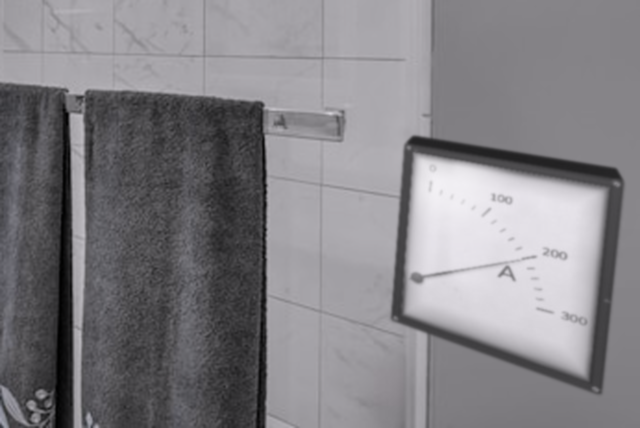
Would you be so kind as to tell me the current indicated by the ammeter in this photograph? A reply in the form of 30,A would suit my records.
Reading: 200,A
